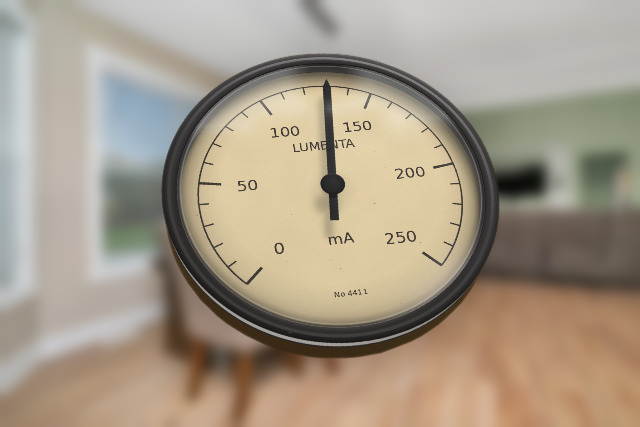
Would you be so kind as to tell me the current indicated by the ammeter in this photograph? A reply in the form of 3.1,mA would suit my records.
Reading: 130,mA
